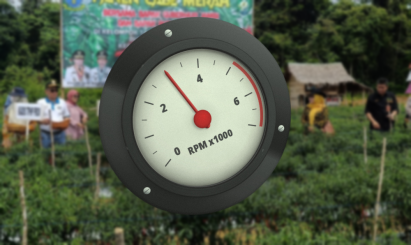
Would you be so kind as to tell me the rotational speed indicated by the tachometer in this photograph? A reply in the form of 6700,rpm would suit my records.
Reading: 3000,rpm
